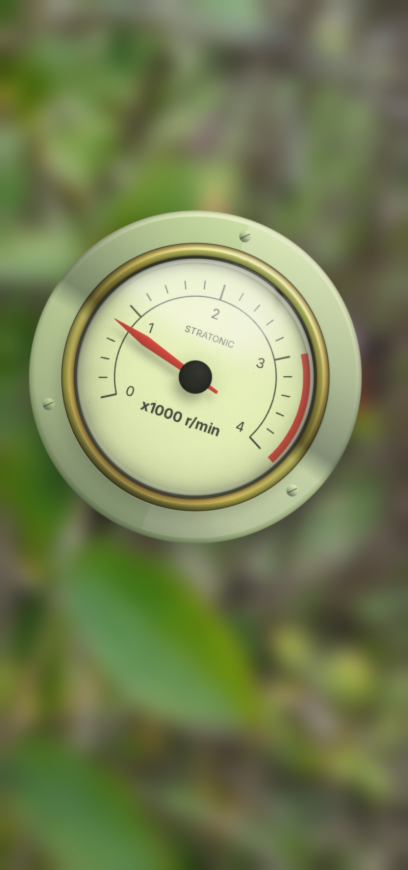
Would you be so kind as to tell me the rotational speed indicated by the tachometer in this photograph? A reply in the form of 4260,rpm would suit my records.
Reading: 800,rpm
